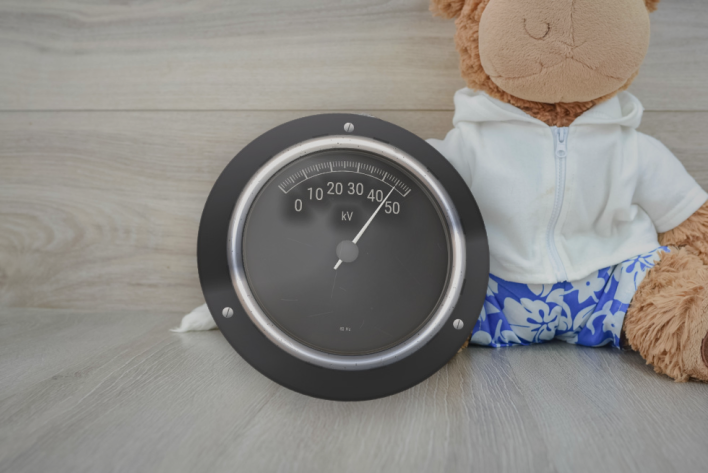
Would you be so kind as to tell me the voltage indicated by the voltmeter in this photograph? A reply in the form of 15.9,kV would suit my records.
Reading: 45,kV
